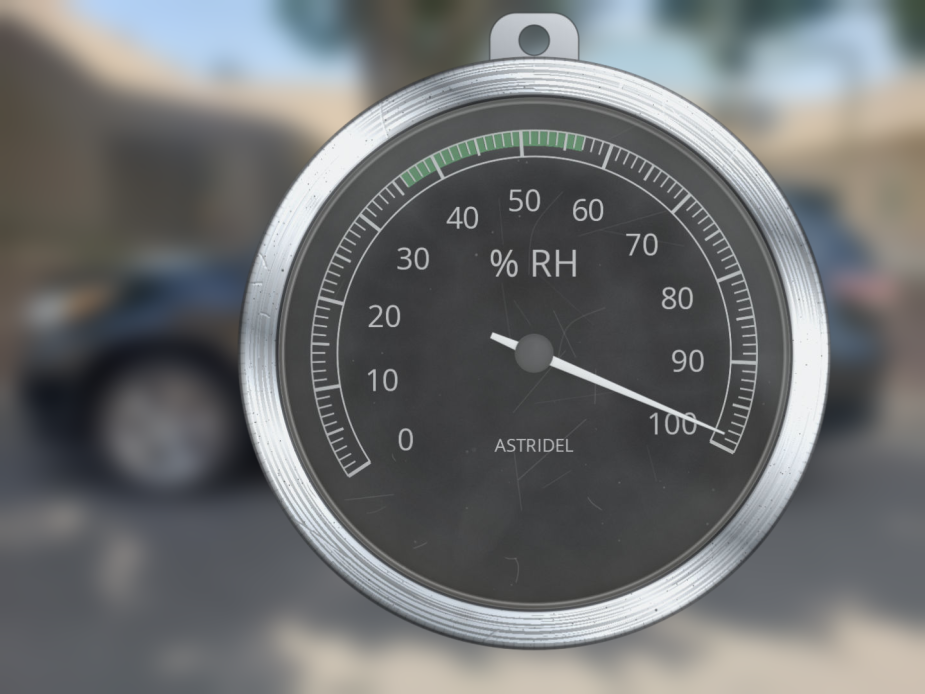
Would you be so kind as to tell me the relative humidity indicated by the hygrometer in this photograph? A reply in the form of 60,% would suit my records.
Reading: 98.5,%
